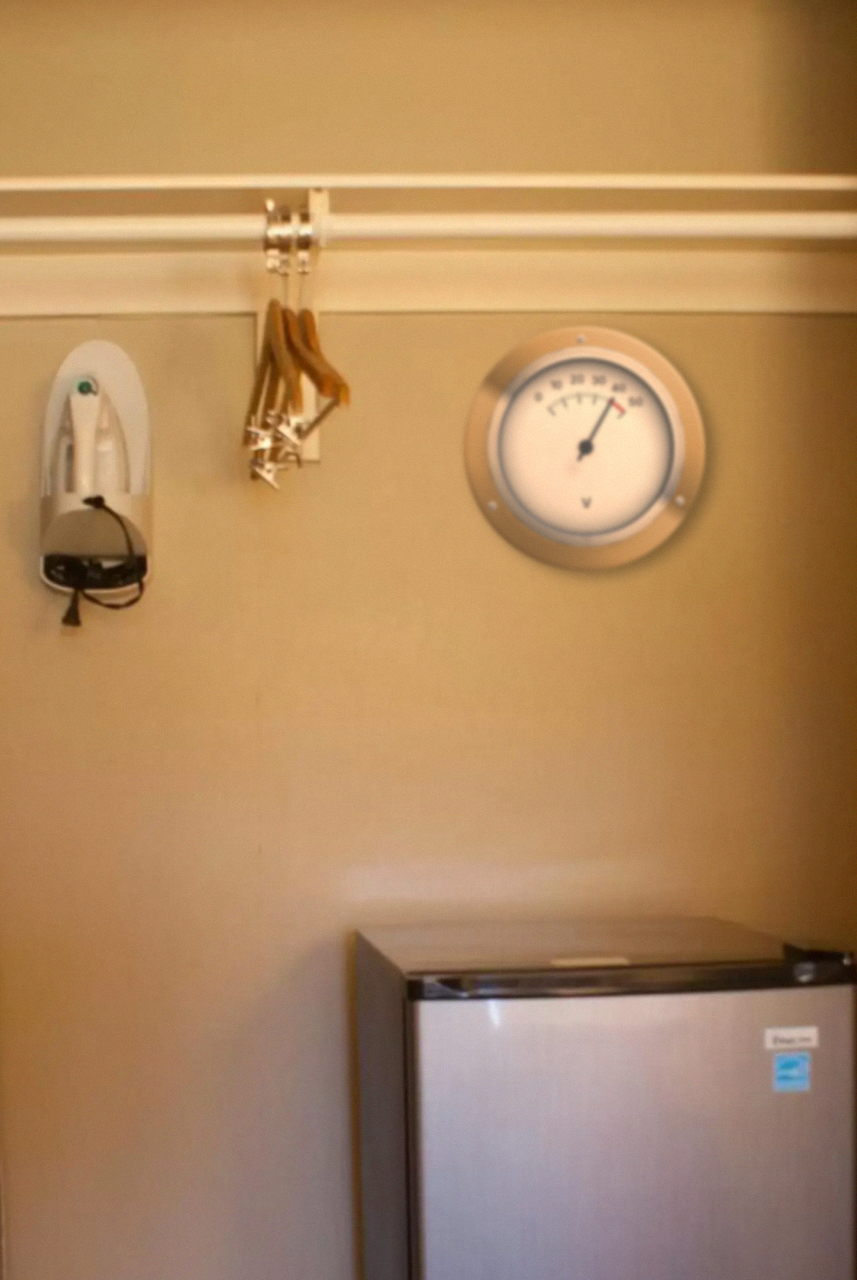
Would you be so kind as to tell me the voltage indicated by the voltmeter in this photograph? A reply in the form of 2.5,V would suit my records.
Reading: 40,V
